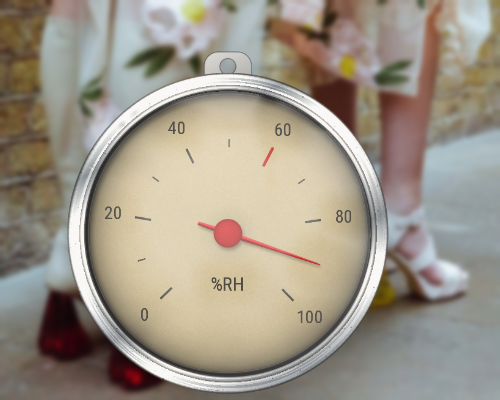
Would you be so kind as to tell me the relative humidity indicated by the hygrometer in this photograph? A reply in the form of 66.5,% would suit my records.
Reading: 90,%
